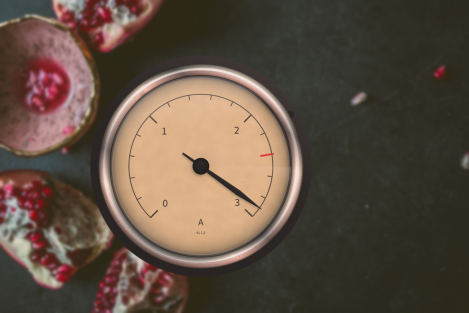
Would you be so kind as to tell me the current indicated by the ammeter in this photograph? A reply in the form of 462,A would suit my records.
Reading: 2.9,A
